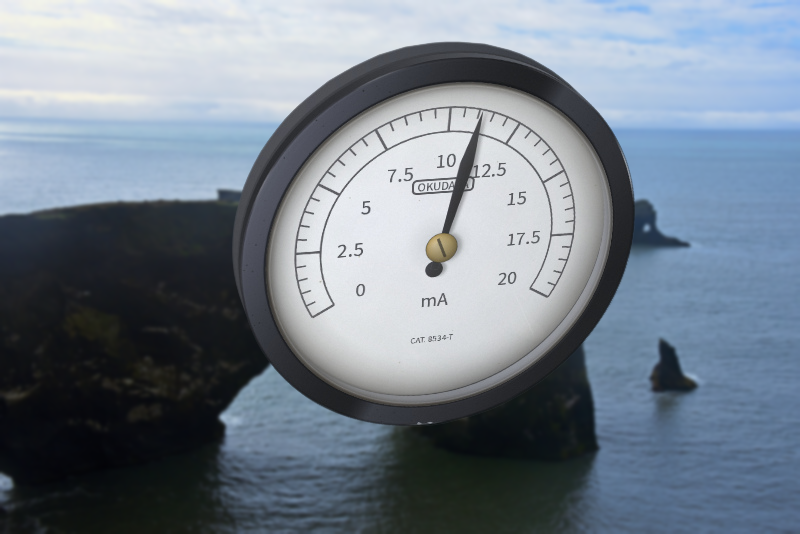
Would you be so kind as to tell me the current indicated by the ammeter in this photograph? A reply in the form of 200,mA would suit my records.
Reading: 11,mA
